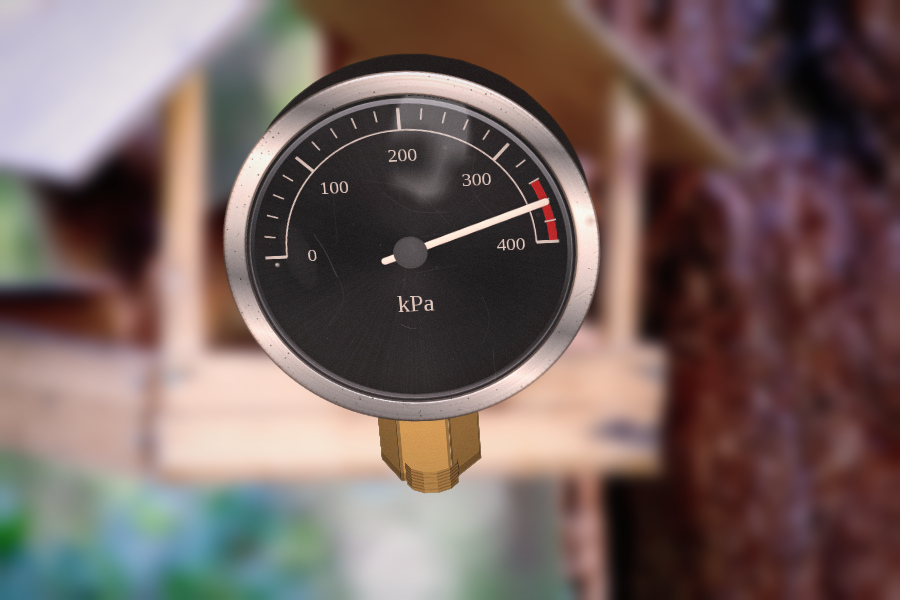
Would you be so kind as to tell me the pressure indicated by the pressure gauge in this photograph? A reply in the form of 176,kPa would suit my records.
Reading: 360,kPa
